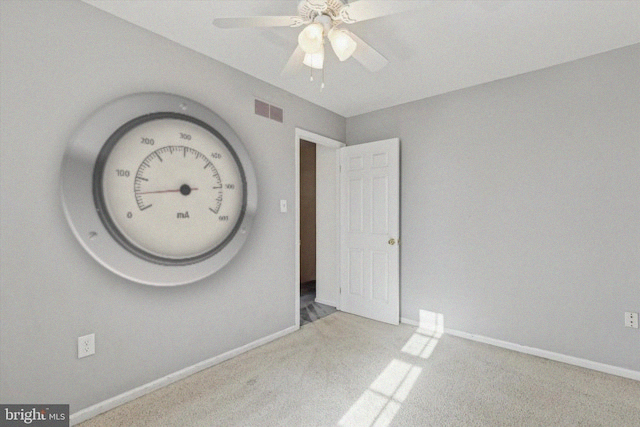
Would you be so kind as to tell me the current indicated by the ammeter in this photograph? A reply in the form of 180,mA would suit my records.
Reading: 50,mA
